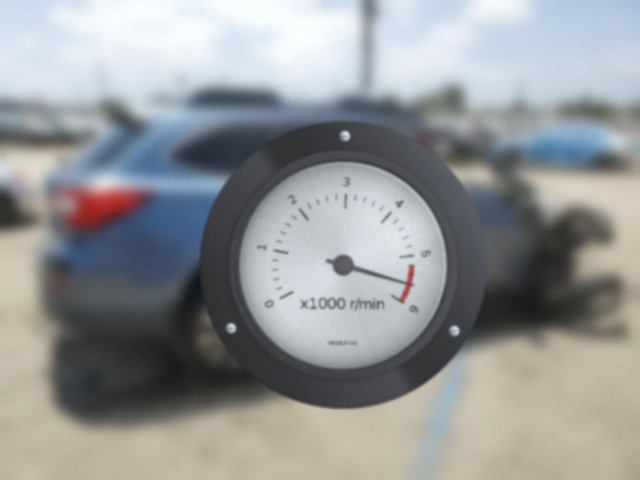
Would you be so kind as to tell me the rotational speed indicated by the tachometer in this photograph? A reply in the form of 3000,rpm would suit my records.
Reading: 5600,rpm
